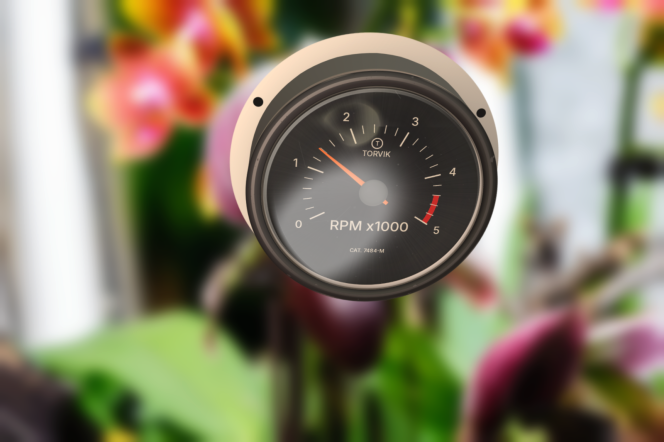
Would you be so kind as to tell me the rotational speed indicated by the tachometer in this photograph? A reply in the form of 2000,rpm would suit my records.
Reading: 1400,rpm
